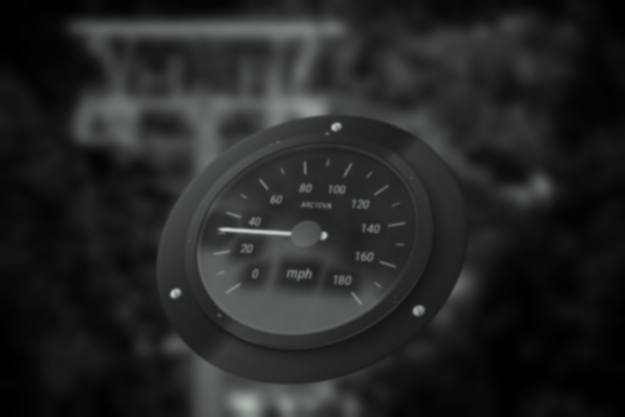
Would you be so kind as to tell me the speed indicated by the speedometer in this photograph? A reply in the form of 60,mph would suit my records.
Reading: 30,mph
